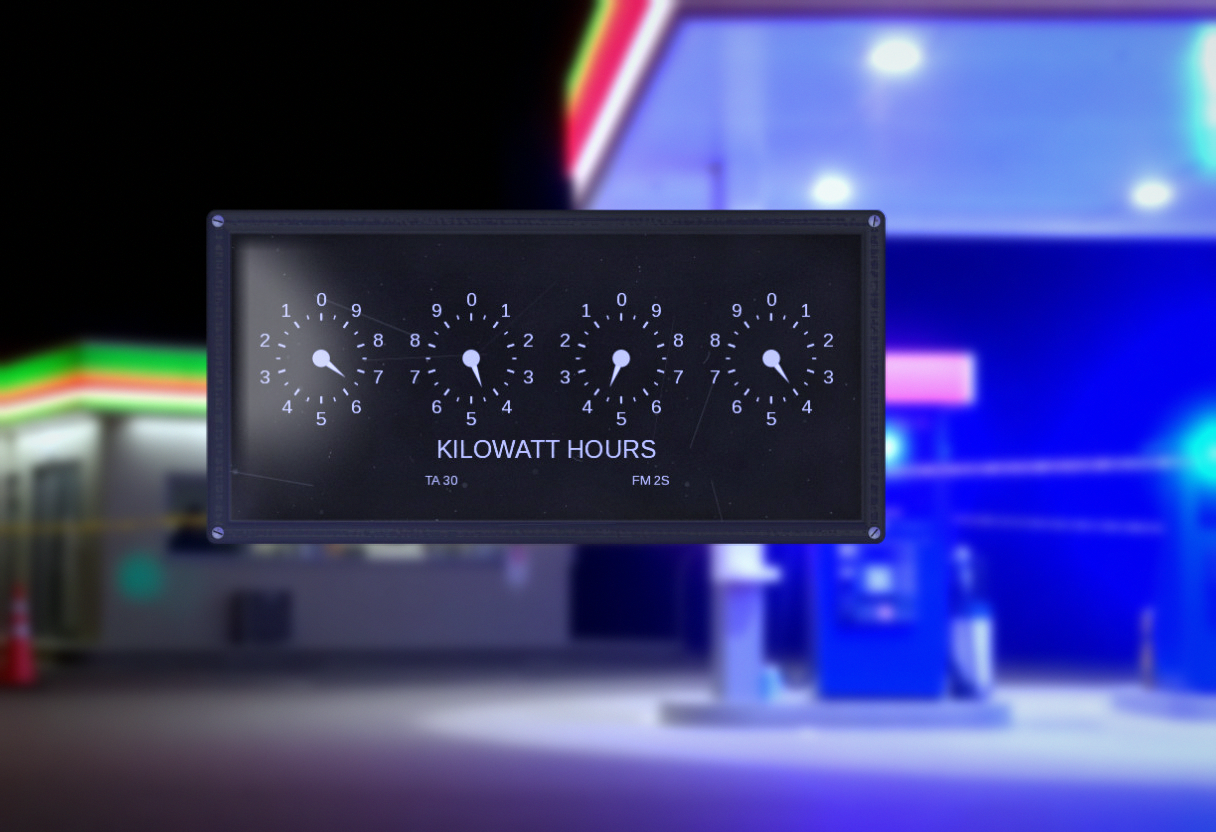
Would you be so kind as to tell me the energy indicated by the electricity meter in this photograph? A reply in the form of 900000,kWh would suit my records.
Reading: 6444,kWh
